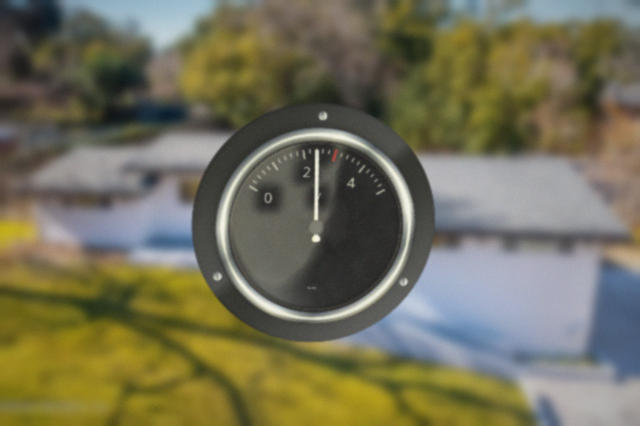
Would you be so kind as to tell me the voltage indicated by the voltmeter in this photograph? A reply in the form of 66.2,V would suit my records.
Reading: 2.4,V
